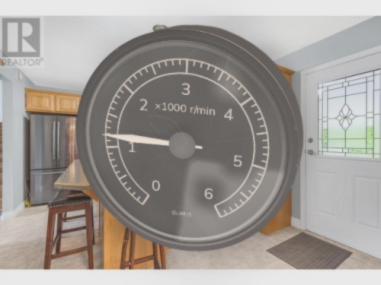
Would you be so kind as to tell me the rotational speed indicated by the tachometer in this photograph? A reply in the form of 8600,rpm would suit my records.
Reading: 1200,rpm
